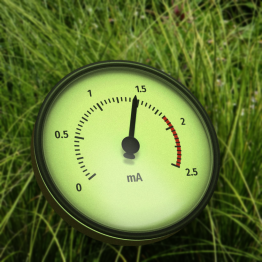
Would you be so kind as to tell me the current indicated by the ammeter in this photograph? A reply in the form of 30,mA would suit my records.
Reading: 1.45,mA
